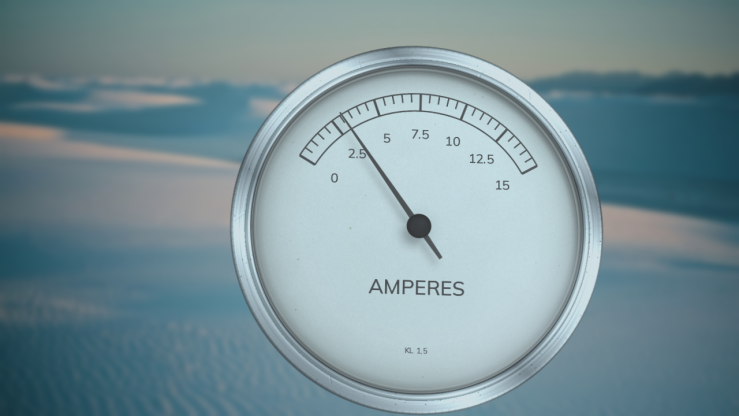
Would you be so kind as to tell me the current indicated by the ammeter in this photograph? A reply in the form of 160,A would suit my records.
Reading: 3,A
